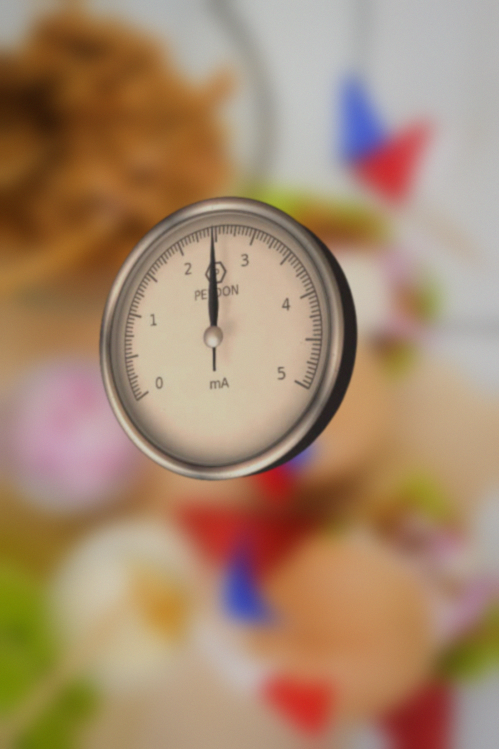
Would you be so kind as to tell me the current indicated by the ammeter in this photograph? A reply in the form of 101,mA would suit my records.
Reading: 2.5,mA
